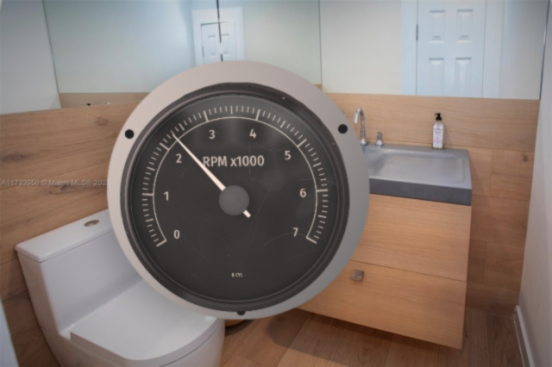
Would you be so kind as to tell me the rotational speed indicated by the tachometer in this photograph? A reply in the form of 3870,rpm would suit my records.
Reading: 2300,rpm
